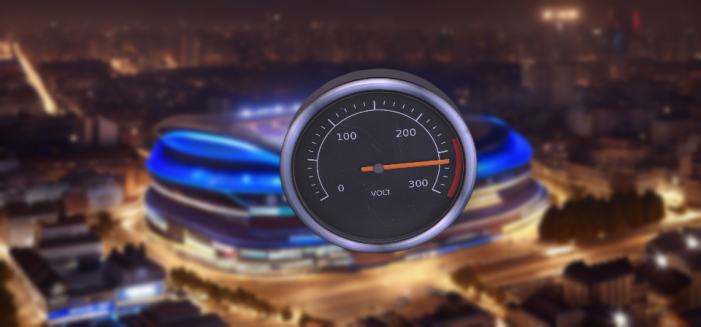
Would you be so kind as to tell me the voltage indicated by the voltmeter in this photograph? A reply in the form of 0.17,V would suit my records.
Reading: 260,V
